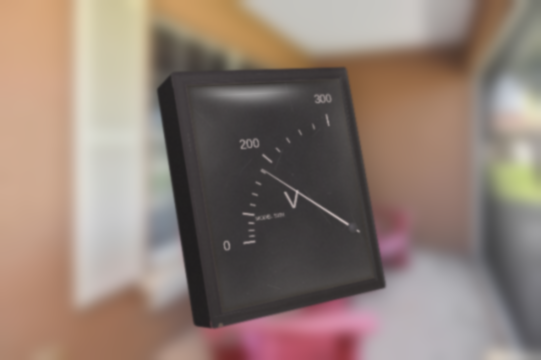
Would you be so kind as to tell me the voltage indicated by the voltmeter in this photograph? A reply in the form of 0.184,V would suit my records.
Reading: 180,V
